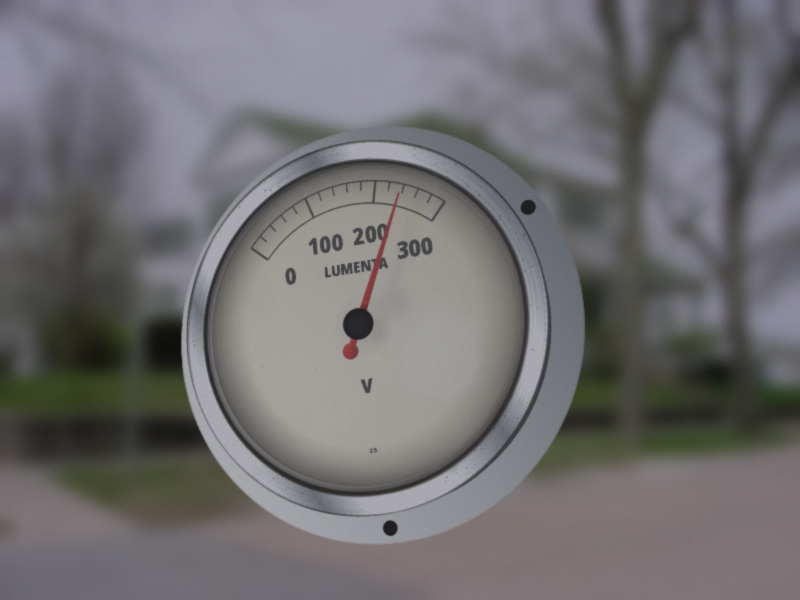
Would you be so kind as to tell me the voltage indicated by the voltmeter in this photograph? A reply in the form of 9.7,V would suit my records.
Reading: 240,V
